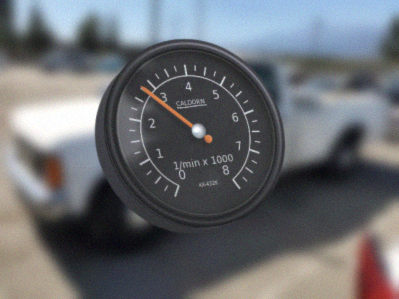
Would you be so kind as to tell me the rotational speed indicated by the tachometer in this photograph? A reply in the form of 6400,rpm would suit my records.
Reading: 2750,rpm
